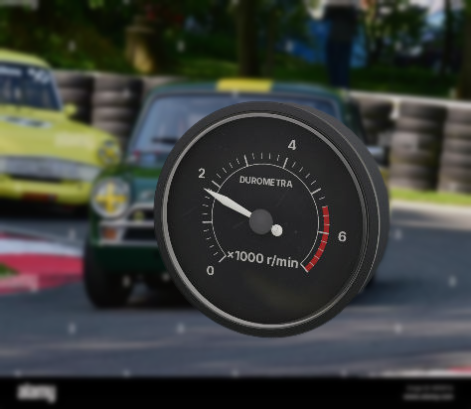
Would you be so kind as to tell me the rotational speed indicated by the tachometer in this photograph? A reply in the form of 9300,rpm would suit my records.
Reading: 1800,rpm
